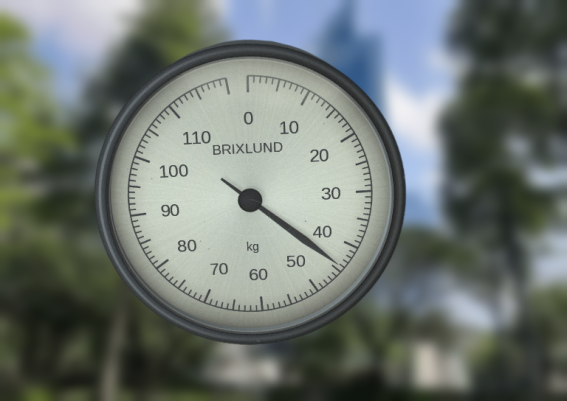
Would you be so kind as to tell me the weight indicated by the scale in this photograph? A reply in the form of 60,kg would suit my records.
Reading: 44,kg
